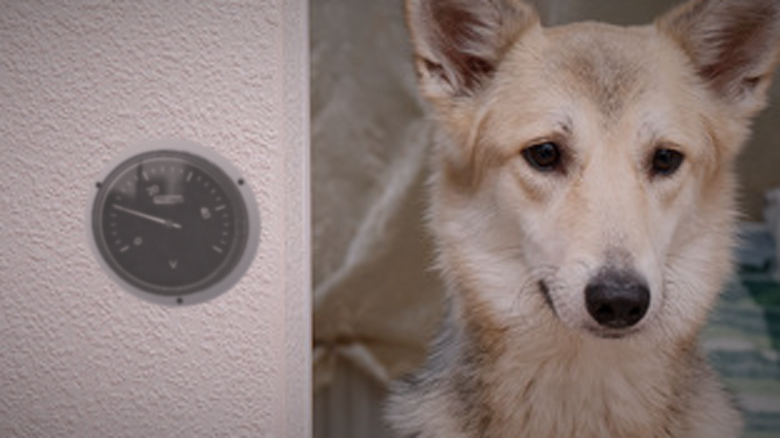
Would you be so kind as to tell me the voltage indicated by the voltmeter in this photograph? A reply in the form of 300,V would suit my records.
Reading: 10,V
